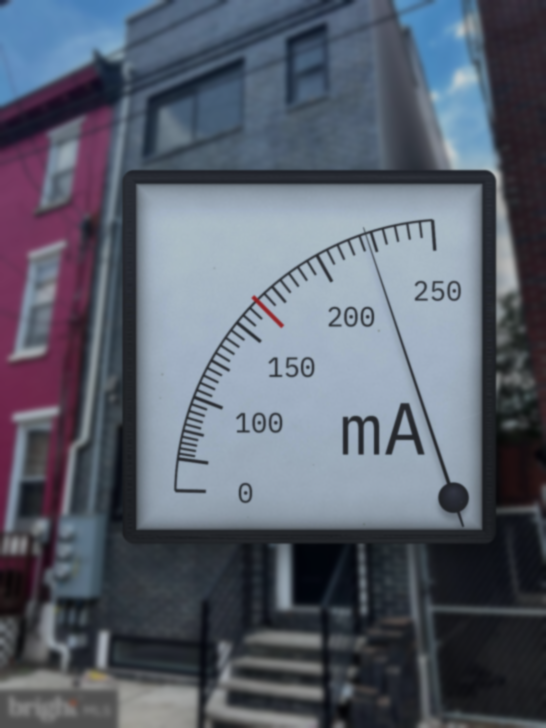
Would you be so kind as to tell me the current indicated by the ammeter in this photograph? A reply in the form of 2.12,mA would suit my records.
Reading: 222.5,mA
